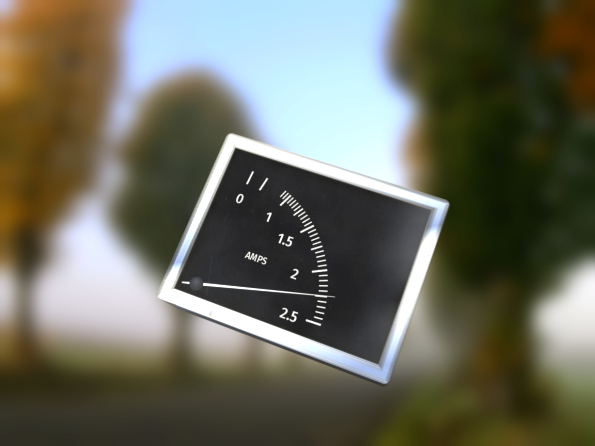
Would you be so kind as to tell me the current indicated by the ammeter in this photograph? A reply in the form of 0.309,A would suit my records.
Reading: 2.25,A
